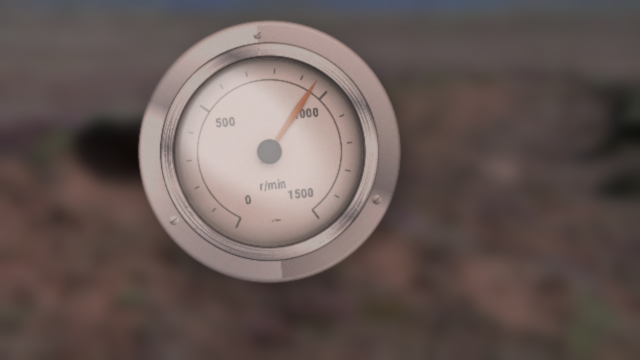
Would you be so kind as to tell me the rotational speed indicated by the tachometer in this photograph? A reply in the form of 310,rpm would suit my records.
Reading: 950,rpm
